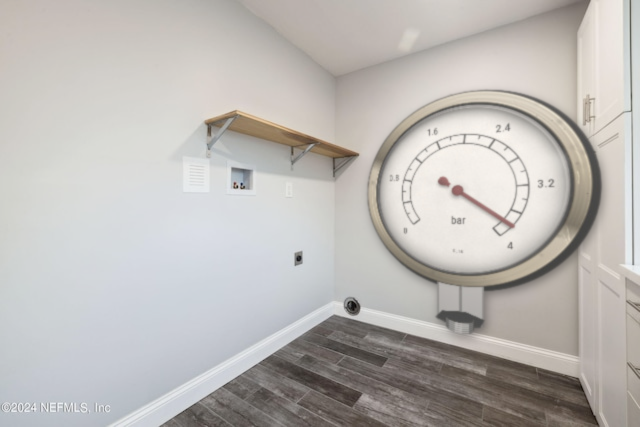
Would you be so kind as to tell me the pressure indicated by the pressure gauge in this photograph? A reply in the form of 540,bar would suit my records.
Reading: 3.8,bar
